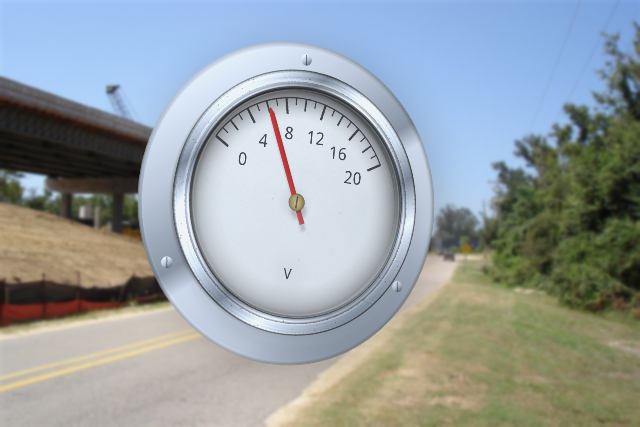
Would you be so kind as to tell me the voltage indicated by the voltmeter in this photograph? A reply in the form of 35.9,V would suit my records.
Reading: 6,V
